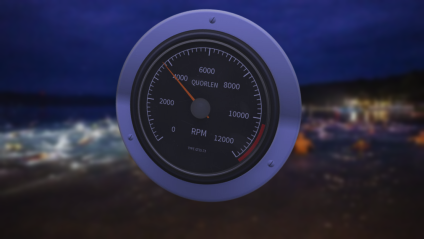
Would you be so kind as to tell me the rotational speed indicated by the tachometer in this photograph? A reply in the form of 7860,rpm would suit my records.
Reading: 3800,rpm
